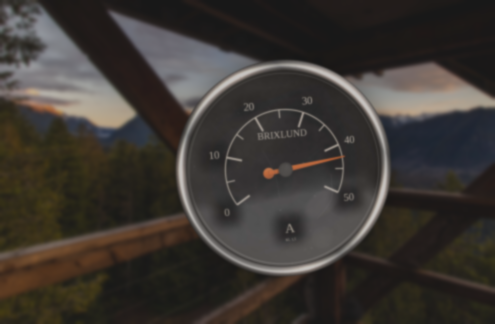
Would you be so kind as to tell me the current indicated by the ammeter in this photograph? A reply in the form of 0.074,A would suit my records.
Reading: 42.5,A
